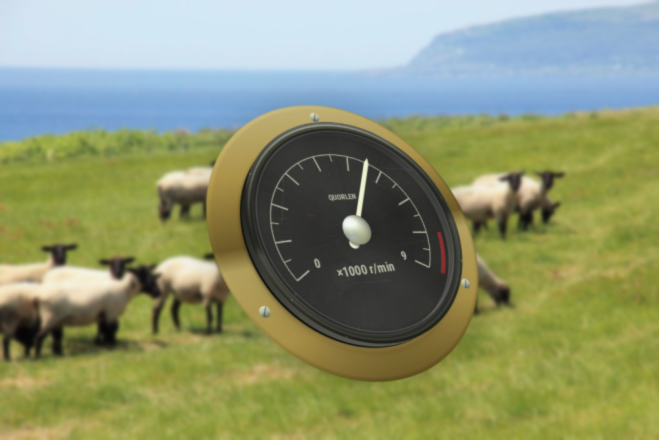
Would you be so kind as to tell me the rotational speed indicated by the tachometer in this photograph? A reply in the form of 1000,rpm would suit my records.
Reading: 5500,rpm
